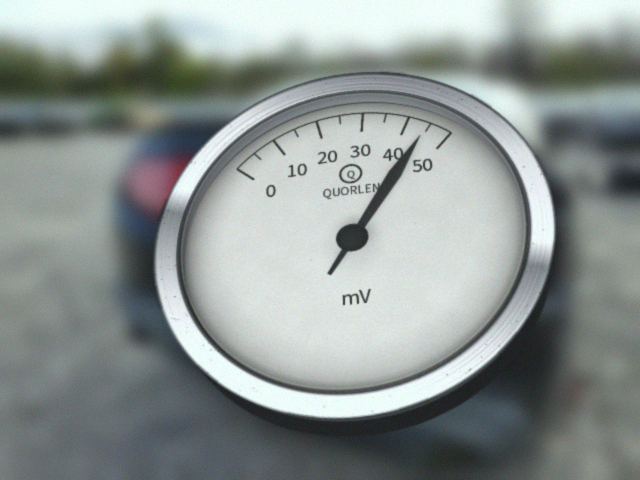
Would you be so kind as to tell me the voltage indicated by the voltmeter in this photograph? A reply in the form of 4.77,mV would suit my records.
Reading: 45,mV
